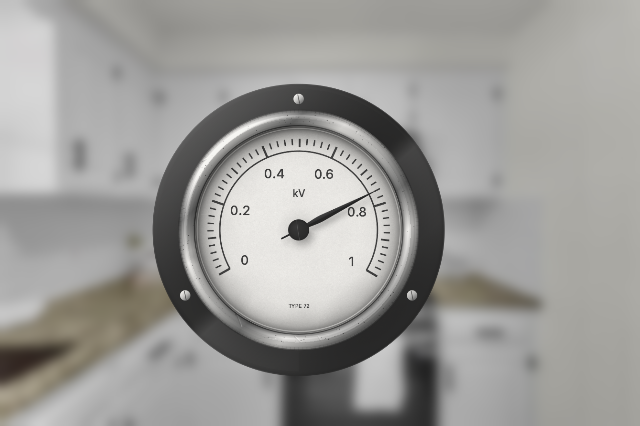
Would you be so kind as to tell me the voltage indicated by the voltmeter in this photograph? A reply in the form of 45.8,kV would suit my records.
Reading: 0.76,kV
